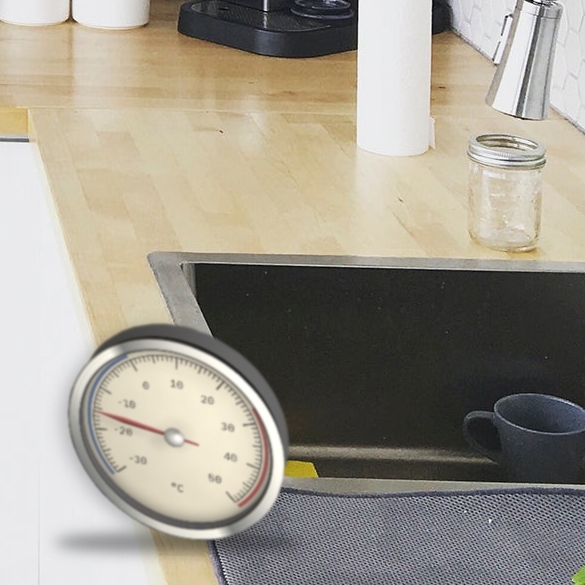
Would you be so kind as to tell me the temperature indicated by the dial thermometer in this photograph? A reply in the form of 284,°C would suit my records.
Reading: -15,°C
